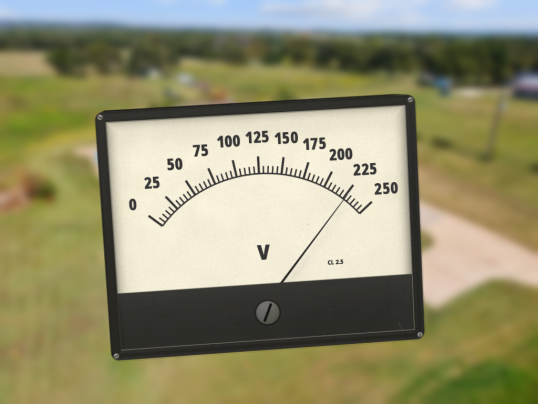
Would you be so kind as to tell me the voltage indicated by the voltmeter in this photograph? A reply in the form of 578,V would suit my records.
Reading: 225,V
